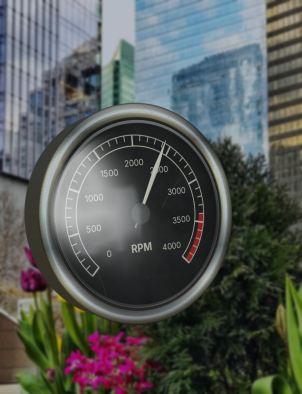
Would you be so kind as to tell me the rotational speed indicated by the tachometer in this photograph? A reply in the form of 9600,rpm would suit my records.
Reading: 2400,rpm
